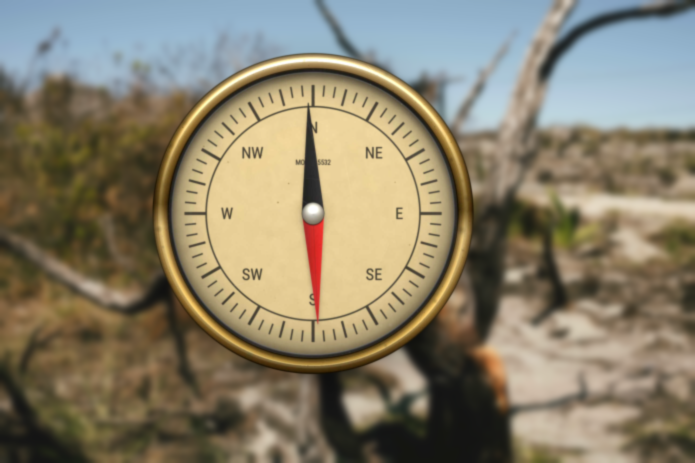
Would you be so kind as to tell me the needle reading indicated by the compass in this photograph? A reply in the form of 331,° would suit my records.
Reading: 177.5,°
